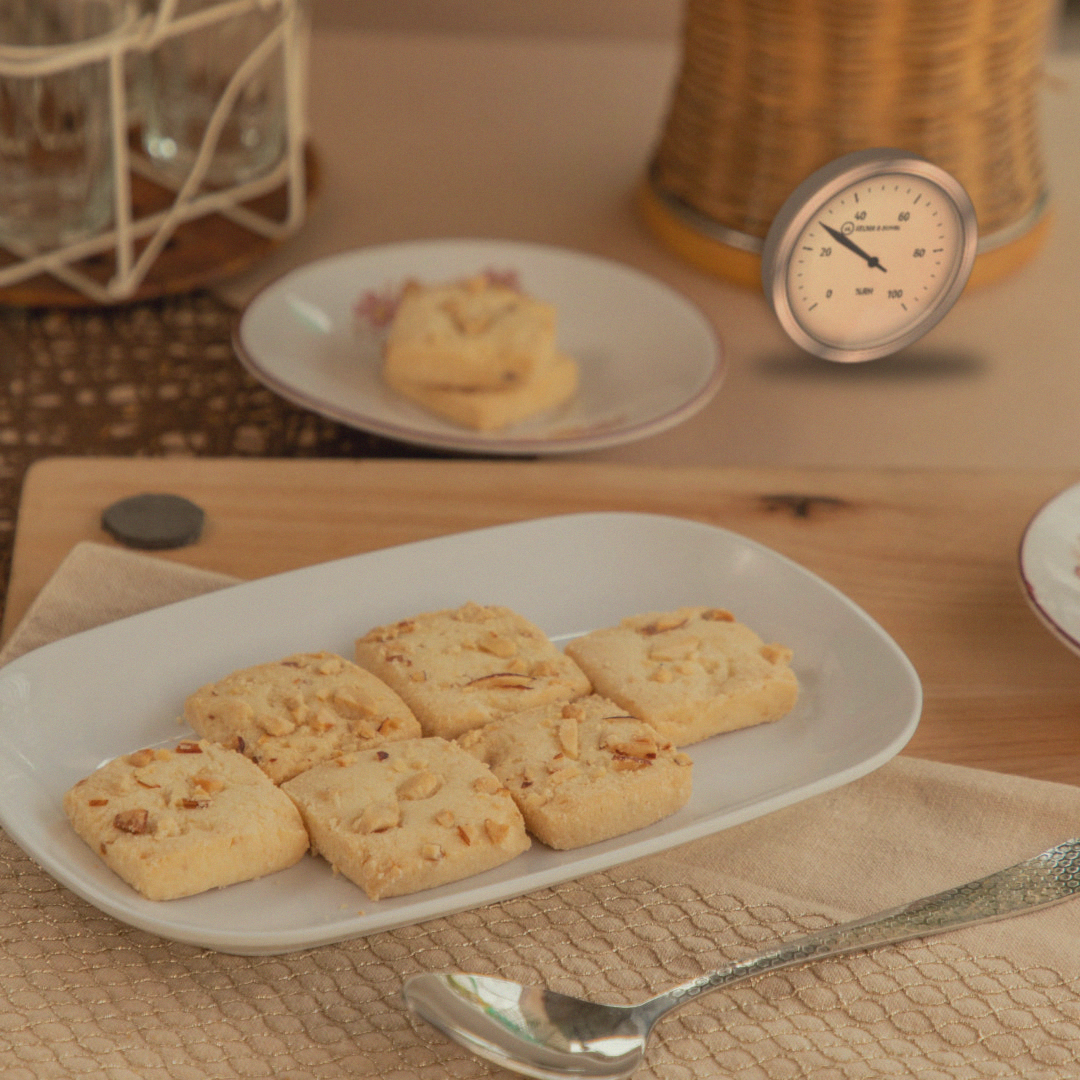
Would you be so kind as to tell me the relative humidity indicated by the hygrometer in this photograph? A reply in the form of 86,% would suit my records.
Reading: 28,%
